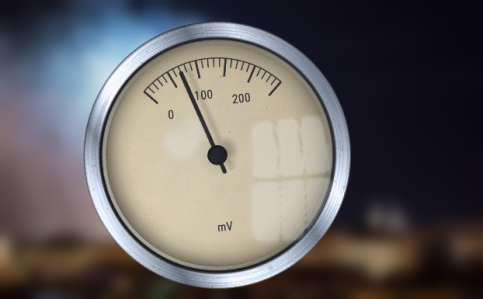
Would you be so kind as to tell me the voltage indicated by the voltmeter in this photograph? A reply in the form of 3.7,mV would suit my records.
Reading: 70,mV
